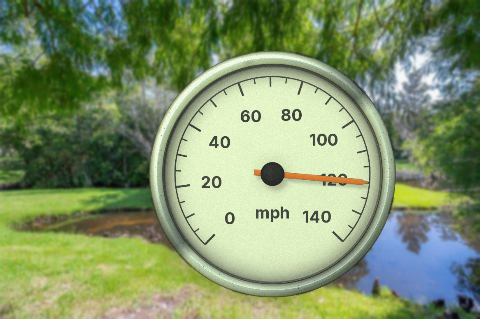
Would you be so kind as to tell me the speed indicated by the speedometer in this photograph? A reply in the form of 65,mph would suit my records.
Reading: 120,mph
